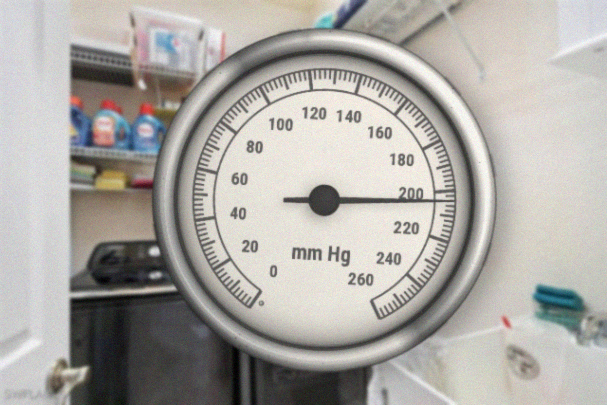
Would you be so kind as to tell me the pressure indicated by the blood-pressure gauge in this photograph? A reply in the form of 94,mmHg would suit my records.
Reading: 204,mmHg
